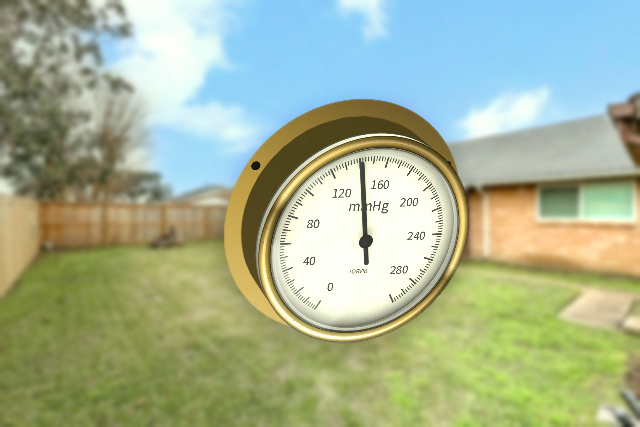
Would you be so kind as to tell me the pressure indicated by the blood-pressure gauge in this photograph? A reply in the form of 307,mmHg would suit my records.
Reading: 140,mmHg
